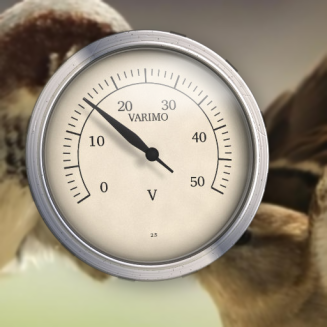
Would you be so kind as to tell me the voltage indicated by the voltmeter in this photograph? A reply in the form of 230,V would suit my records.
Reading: 15,V
